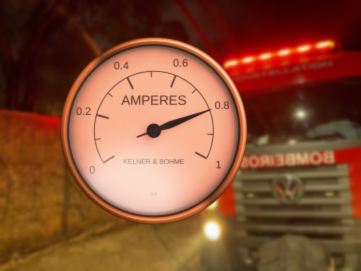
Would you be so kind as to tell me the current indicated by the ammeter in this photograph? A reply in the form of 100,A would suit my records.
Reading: 0.8,A
